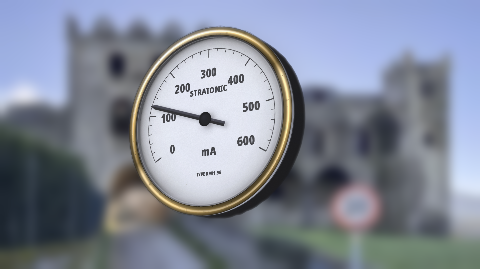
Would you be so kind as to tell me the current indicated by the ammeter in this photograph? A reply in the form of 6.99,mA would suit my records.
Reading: 120,mA
